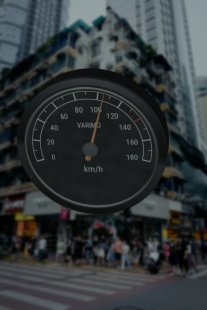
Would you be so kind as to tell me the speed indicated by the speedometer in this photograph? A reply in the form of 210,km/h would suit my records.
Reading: 105,km/h
